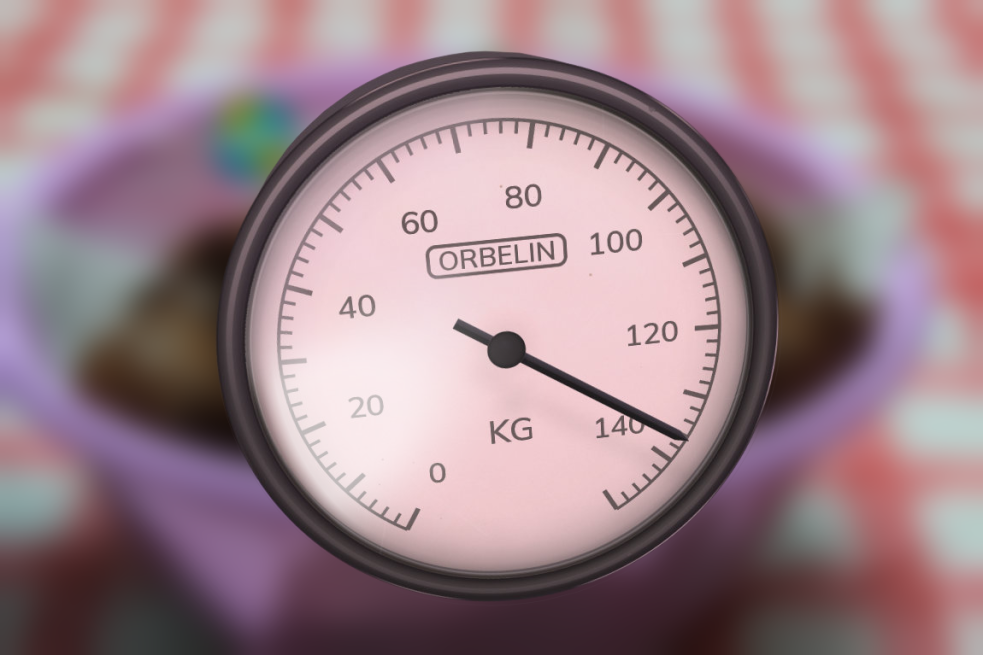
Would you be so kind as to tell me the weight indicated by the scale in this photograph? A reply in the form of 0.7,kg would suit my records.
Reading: 136,kg
